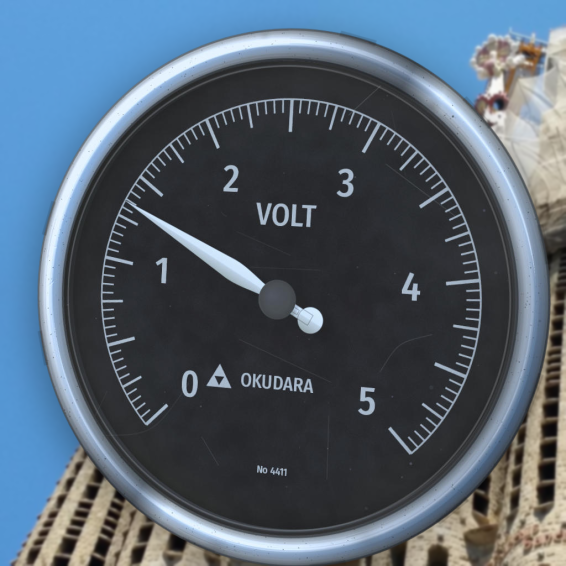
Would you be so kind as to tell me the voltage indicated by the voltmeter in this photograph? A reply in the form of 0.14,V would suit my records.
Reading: 1.35,V
